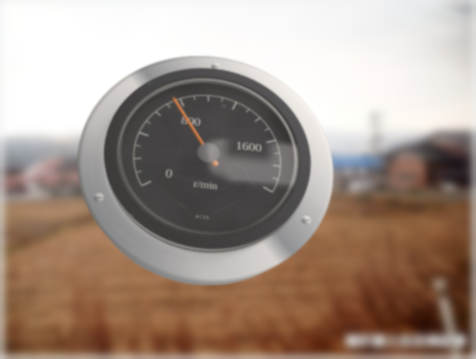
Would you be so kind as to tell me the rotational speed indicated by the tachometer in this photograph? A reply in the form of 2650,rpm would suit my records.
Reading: 750,rpm
